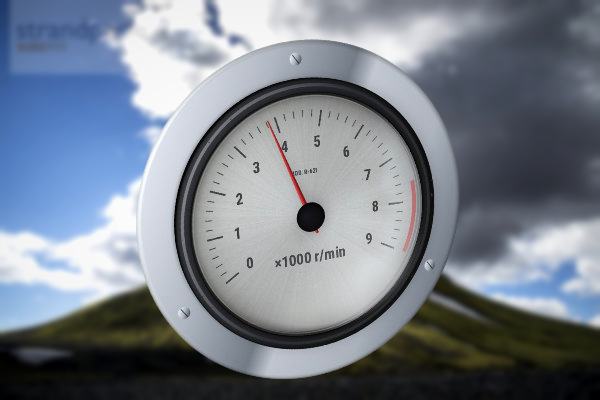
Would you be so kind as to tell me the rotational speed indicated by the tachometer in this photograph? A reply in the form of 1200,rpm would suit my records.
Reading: 3800,rpm
